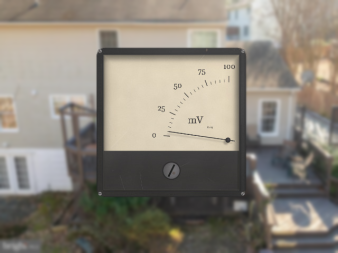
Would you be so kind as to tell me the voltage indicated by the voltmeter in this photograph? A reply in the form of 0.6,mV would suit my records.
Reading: 5,mV
